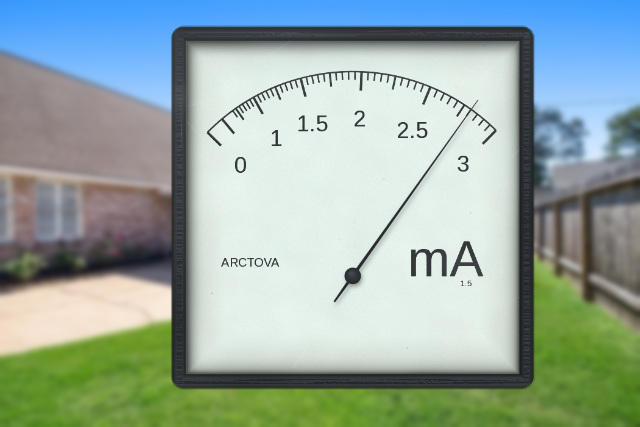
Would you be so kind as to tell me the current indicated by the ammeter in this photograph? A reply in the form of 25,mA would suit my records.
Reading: 2.8,mA
